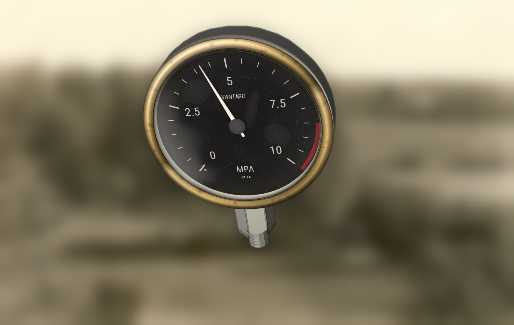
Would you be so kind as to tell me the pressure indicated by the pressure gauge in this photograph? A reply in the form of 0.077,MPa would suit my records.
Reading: 4.25,MPa
